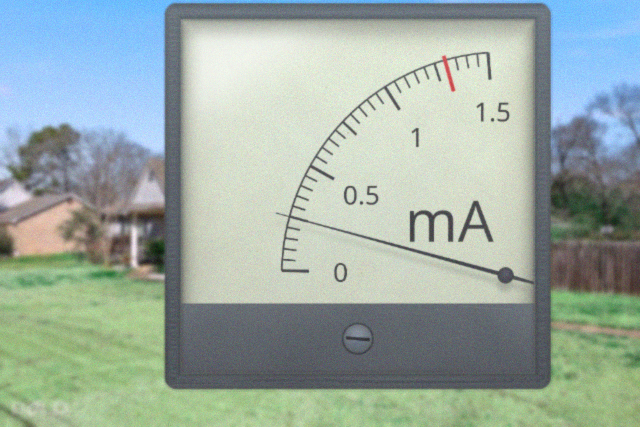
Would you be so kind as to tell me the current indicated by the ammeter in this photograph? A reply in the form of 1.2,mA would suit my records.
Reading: 0.25,mA
